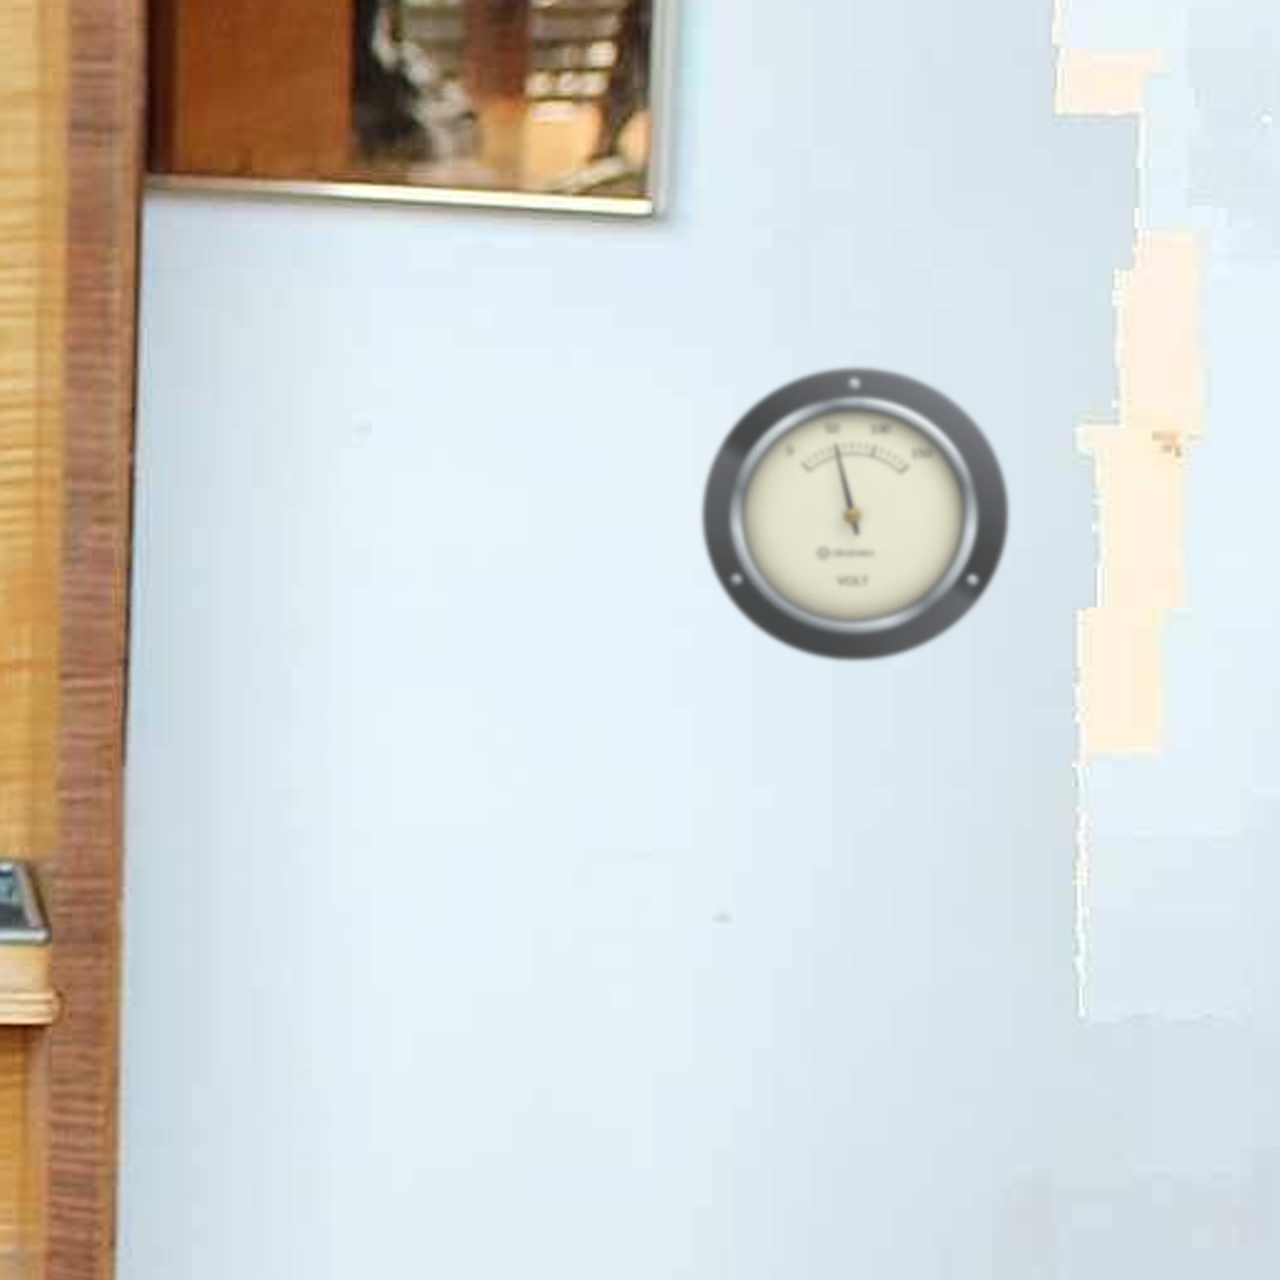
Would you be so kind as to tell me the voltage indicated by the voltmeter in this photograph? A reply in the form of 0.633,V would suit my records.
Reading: 50,V
